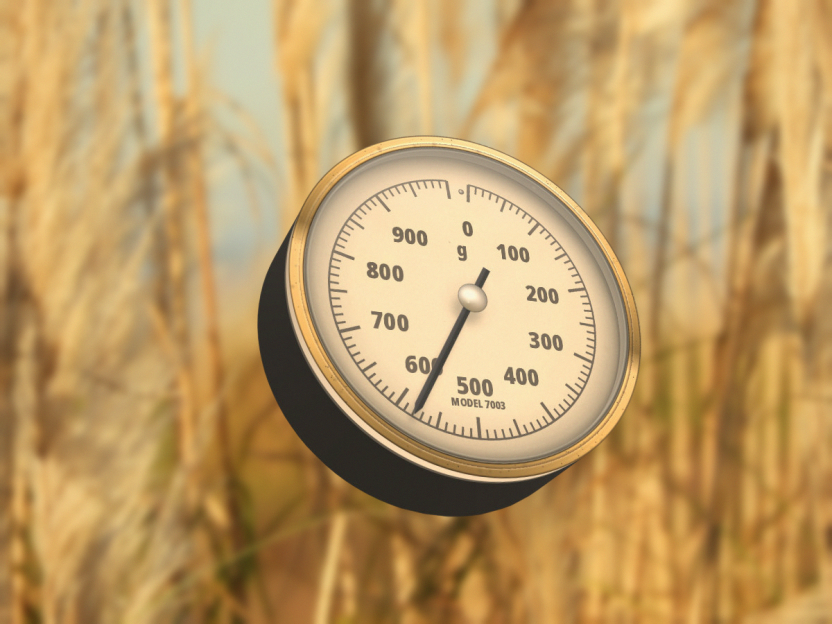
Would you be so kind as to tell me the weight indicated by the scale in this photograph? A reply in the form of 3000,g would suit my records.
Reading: 580,g
